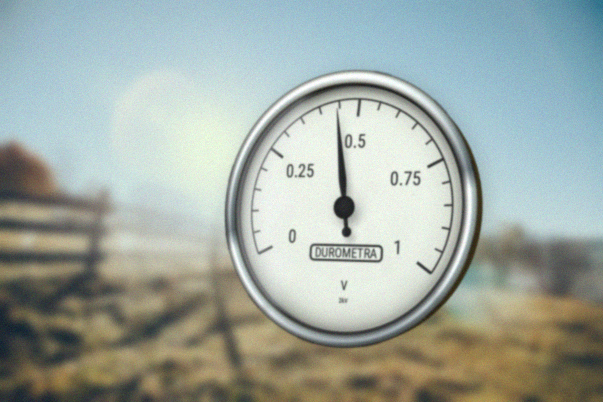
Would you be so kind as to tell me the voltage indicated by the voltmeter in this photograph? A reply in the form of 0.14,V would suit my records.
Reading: 0.45,V
